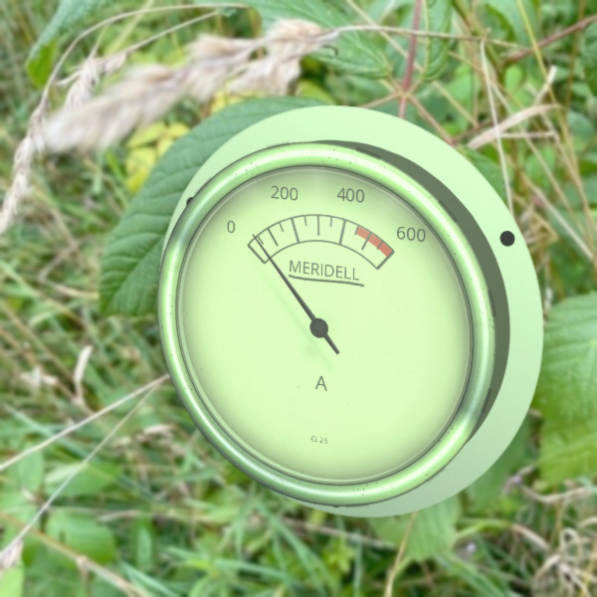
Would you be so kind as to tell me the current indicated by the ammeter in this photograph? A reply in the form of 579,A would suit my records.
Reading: 50,A
